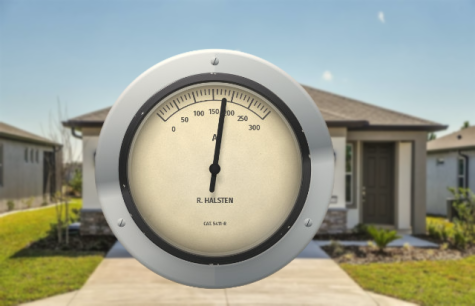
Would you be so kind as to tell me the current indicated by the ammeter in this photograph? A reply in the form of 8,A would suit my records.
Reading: 180,A
